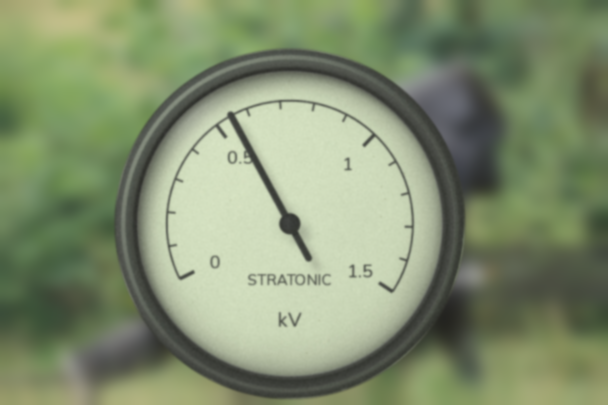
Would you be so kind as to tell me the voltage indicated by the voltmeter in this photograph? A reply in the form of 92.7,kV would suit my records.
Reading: 0.55,kV
